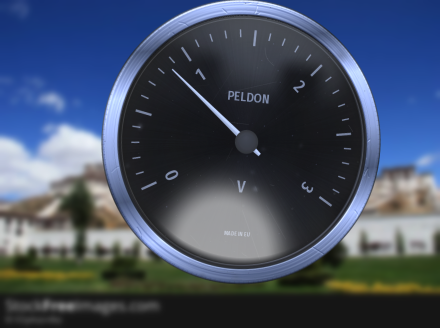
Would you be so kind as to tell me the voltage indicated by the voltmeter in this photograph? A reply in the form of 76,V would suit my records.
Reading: 0.85,V
